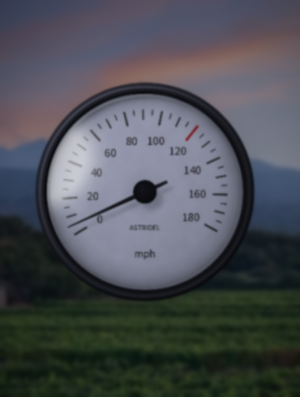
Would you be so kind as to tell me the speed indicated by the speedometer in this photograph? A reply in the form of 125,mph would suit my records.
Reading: 5,mph
